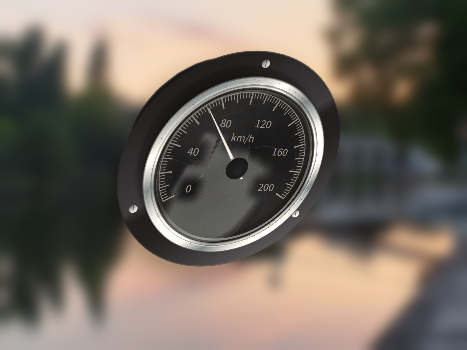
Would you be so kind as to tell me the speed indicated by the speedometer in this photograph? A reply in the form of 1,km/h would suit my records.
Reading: 70,km/h
